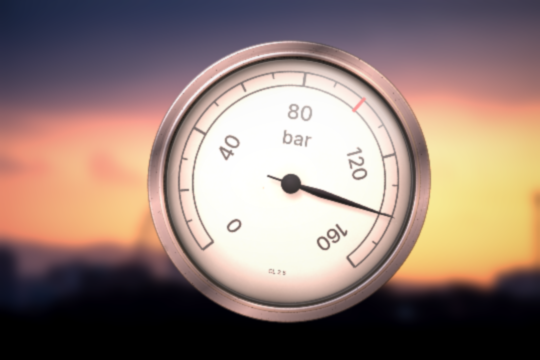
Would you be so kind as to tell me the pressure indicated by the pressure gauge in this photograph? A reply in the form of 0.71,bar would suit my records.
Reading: 140,bar
